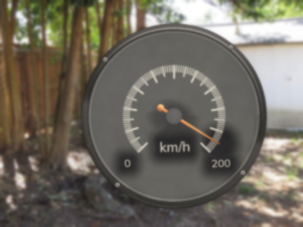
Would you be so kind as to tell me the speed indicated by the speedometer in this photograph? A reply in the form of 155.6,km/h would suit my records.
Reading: 190,km/h
